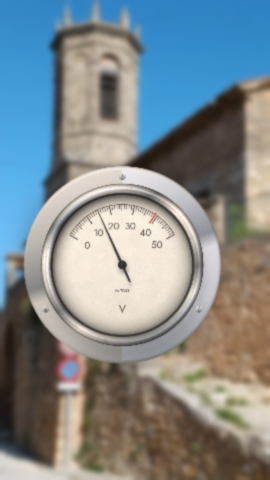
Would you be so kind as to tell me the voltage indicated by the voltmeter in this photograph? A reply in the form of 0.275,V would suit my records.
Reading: 15,V
